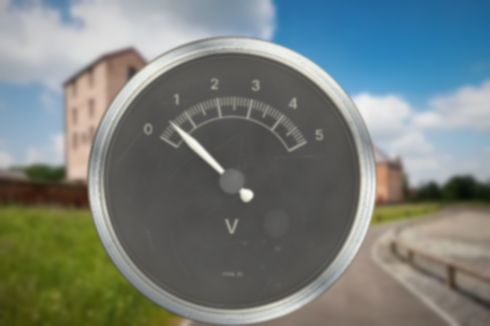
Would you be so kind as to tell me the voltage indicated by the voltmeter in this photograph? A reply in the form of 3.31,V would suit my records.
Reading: 0.5,V
